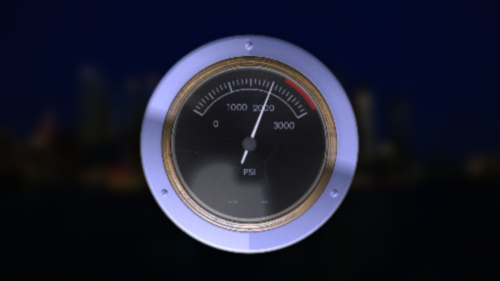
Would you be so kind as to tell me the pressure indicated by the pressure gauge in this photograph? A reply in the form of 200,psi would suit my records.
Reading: 2000,psi
